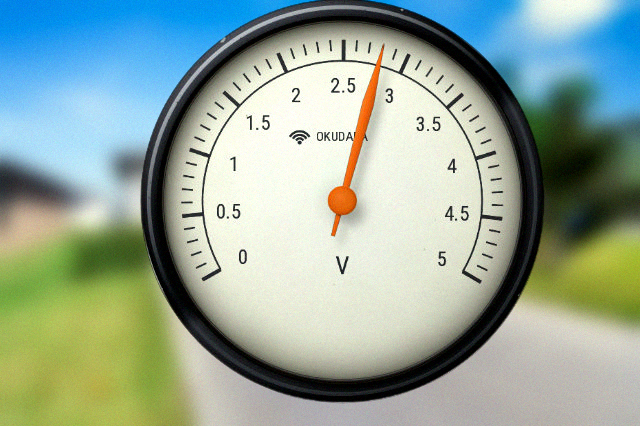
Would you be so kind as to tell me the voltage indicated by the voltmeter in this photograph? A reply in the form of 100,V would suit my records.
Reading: 2.8,V
